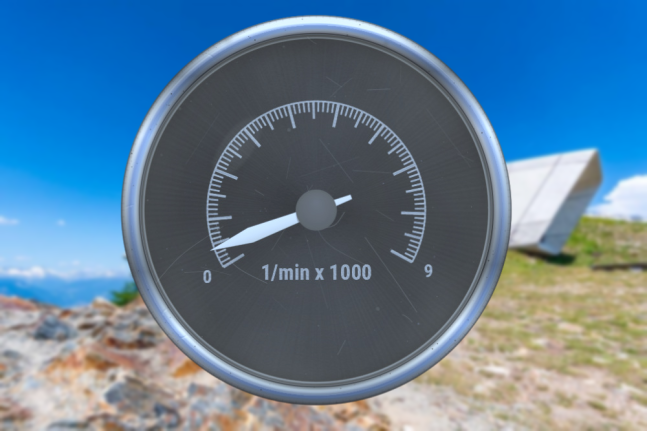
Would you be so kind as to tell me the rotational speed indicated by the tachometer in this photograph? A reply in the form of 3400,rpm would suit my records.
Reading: 400,rpm
